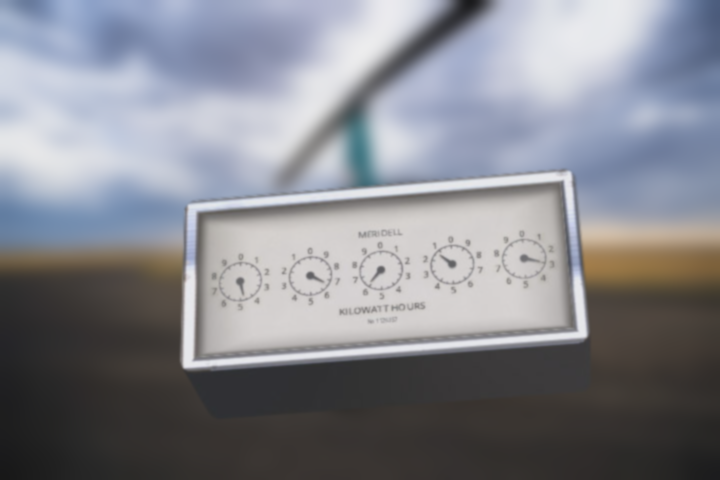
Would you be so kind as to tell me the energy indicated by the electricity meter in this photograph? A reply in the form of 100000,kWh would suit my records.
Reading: 46613,kWh
